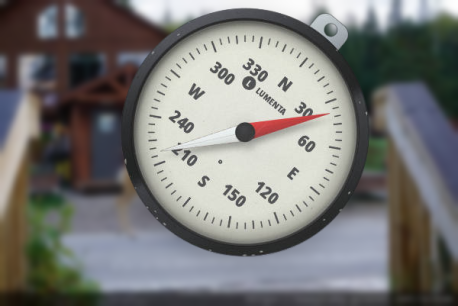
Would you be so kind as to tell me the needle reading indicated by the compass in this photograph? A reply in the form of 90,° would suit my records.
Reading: 37.5,°
